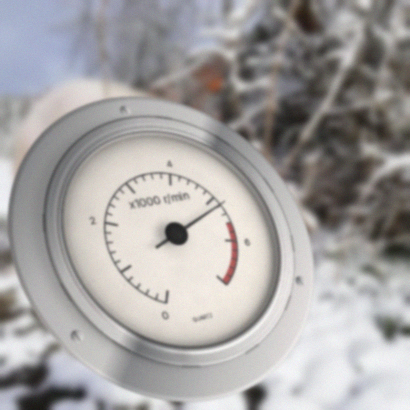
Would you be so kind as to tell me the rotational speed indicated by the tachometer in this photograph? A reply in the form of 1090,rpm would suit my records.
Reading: 5200,rpm
